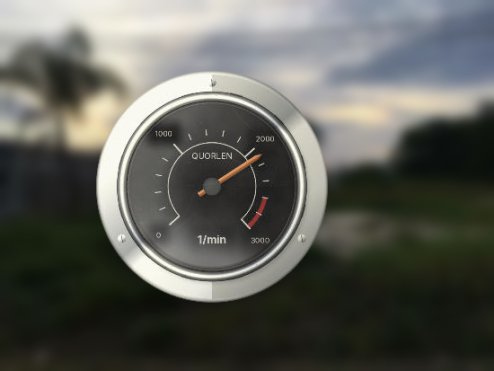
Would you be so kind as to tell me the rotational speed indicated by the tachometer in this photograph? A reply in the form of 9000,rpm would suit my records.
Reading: 2100,rpm
